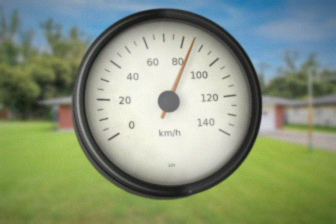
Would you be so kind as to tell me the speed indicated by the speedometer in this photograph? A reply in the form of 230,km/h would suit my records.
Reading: 85,km/h
